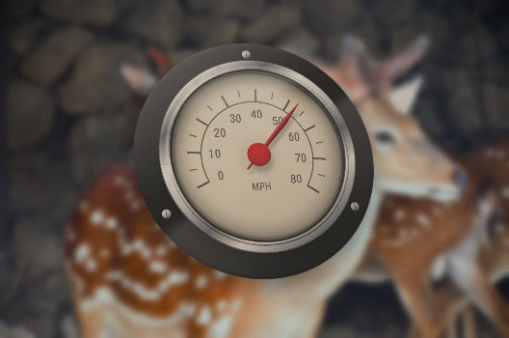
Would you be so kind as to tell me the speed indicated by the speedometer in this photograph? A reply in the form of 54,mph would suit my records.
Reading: 52.5,mph
